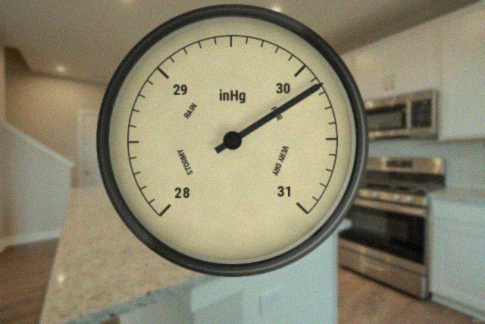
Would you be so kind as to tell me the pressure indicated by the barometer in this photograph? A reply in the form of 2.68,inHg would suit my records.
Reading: 30.15,inHg
